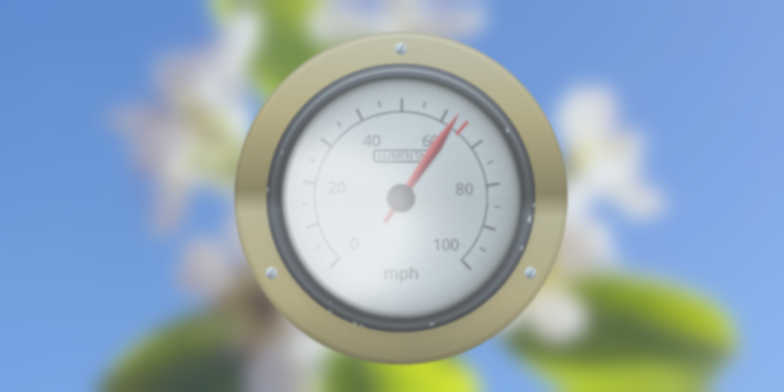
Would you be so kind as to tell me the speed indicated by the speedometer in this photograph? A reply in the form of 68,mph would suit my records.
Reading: 62.5,mph
